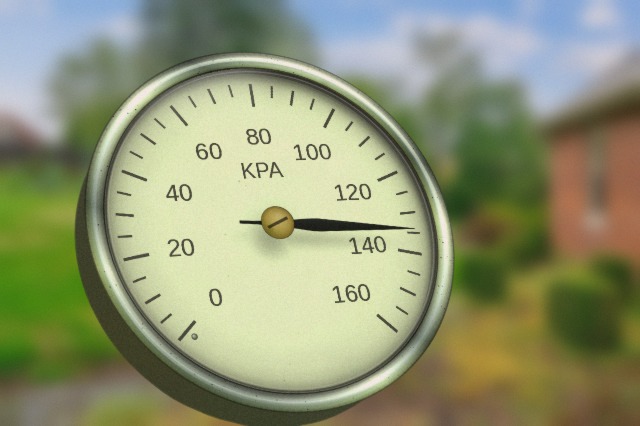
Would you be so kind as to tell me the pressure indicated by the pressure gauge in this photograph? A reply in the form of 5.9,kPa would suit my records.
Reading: 135,kPa
